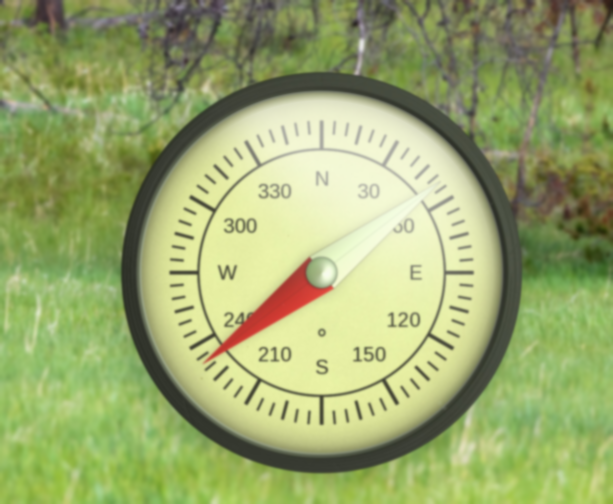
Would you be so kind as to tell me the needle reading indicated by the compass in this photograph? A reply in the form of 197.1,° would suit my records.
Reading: 232.5,°
